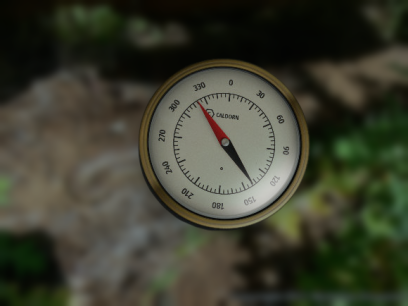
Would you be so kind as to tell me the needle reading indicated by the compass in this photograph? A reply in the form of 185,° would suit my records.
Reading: 320,°
